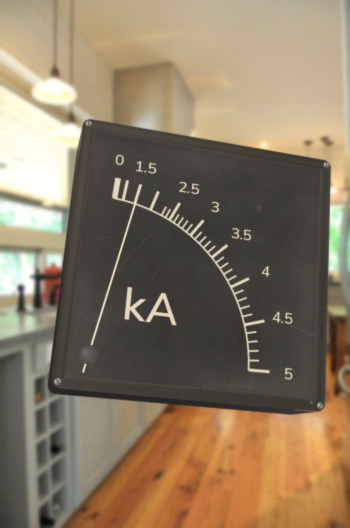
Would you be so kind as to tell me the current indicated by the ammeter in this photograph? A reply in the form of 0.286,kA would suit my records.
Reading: 1.5,kA
